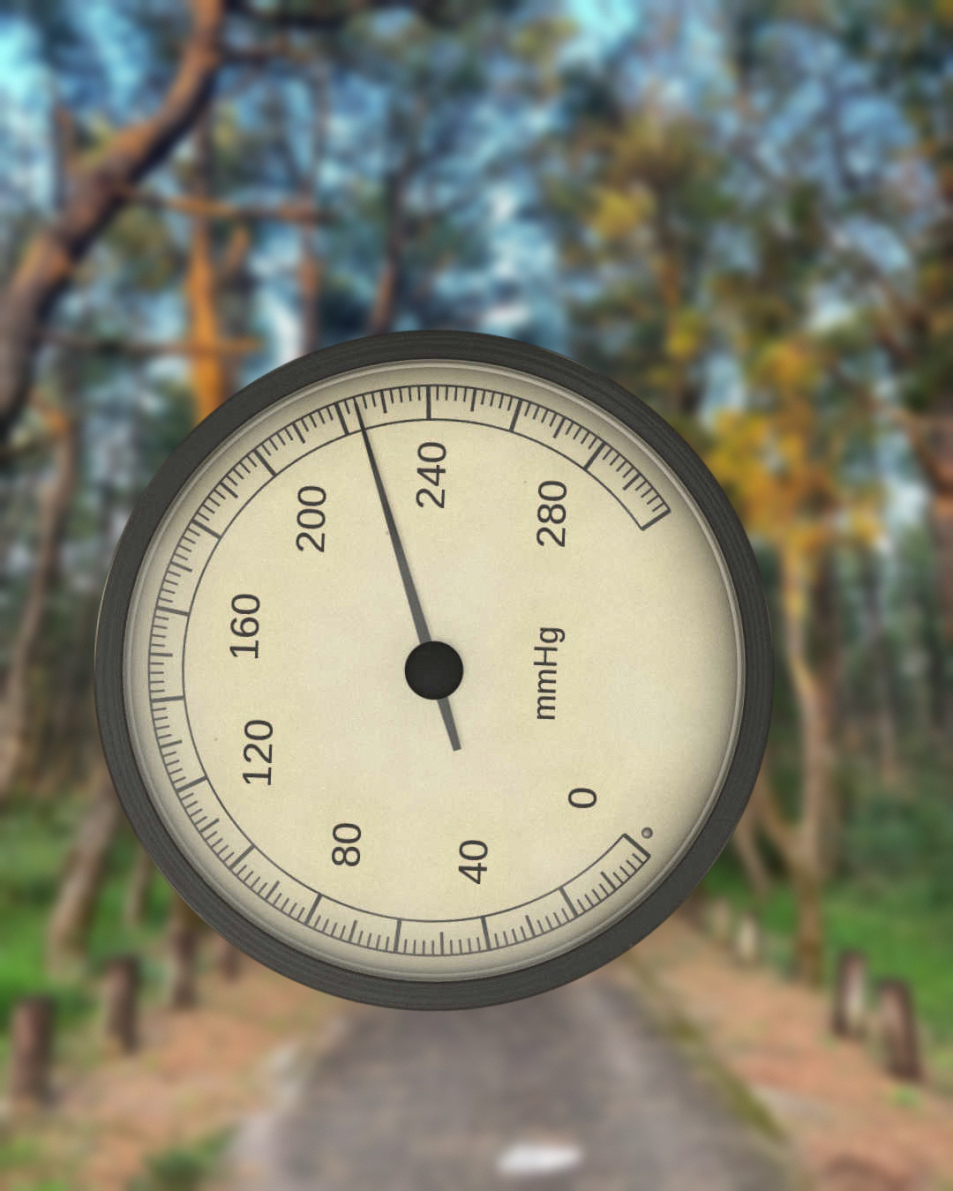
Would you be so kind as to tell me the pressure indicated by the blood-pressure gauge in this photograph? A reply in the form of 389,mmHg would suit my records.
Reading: 224,mmHg
